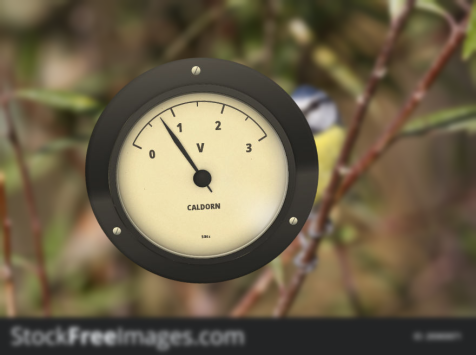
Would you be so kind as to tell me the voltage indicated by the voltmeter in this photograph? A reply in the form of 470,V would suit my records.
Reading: 0.75,V
